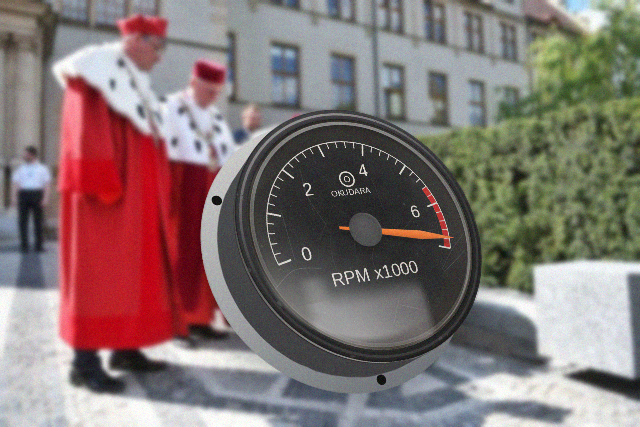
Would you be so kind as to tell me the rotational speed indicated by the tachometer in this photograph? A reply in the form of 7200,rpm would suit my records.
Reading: 6800,rpm
